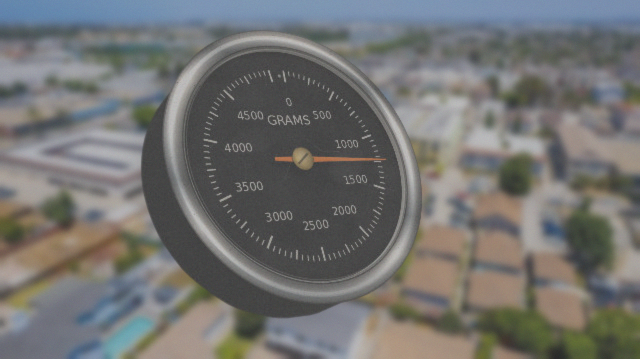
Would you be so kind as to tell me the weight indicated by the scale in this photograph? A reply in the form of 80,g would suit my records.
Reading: 1250,g
